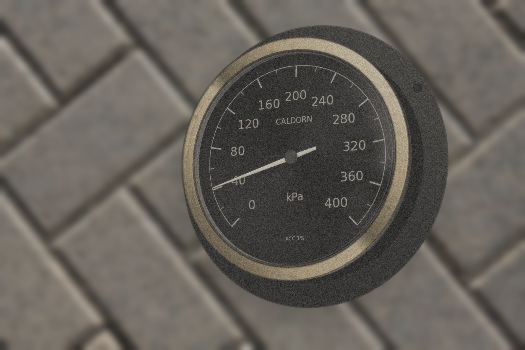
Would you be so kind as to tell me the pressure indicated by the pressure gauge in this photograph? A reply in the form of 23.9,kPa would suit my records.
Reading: 40,kPa
